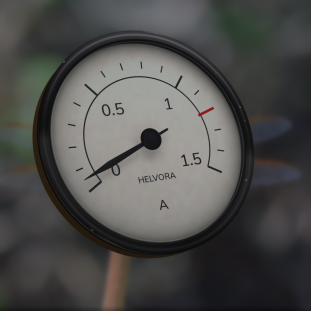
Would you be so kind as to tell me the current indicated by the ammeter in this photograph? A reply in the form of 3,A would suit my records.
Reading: 0.05,A
